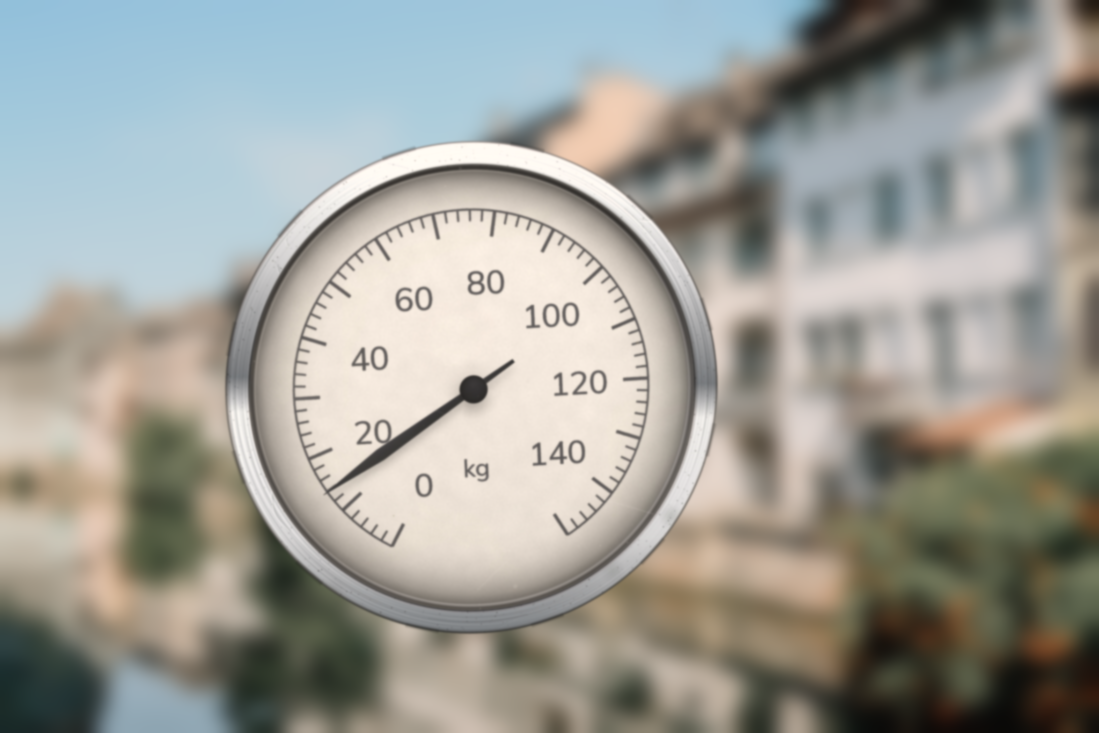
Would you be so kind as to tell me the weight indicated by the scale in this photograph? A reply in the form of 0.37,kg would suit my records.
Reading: 14,kg
